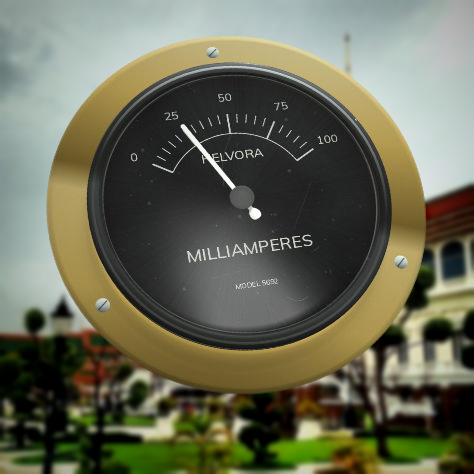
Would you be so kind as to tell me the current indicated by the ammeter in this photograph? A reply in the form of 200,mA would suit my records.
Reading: 25,mA
